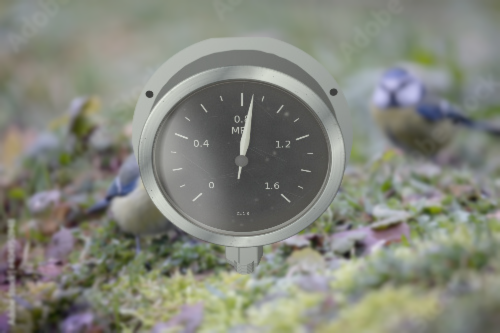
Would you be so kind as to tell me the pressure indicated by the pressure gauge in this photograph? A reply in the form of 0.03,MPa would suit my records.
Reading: 0.85,MPa
